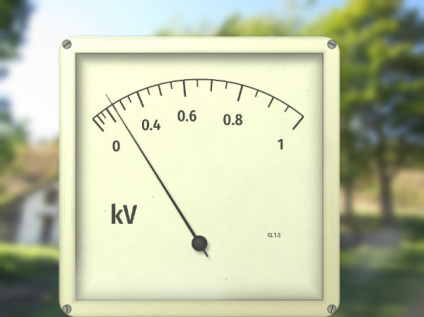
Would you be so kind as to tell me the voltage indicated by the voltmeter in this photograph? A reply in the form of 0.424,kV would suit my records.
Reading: 0.25,kV
